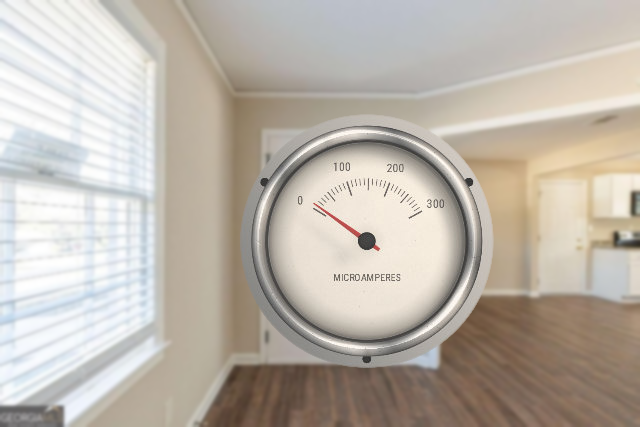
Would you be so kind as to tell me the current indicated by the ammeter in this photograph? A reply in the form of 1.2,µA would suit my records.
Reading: 10,µA
